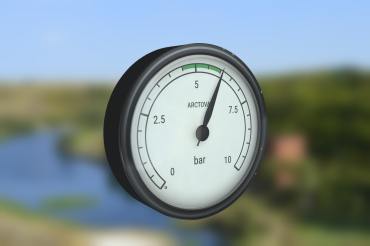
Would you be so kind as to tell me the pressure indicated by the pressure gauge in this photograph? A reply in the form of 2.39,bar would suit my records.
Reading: 6,bar
